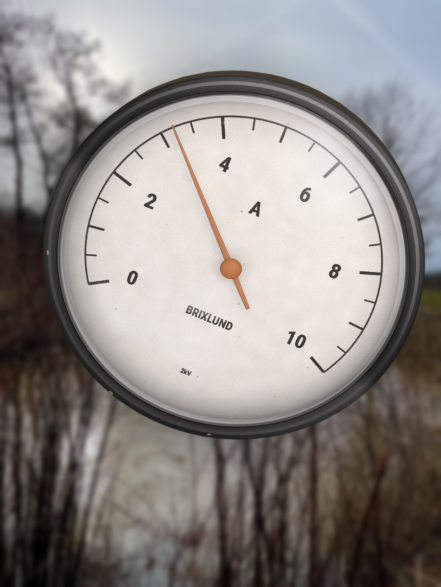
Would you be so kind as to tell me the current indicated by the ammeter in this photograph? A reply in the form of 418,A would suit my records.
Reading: 3.25,A
